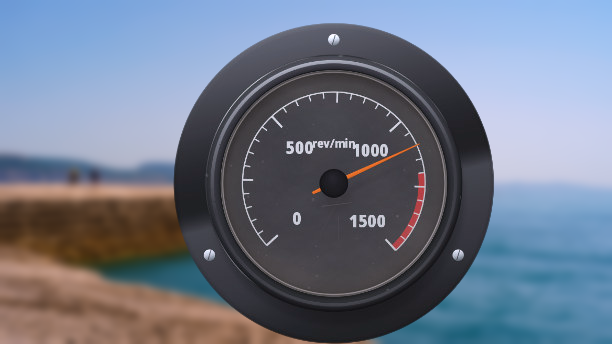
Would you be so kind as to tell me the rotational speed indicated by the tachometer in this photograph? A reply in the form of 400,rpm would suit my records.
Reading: 1100,rpm
